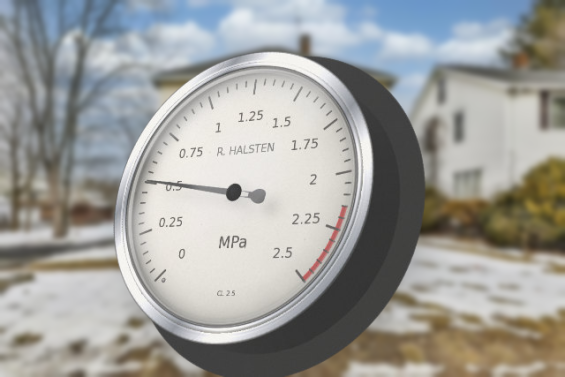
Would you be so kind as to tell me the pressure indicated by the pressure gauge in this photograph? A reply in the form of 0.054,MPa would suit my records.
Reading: 0.5,MPa
